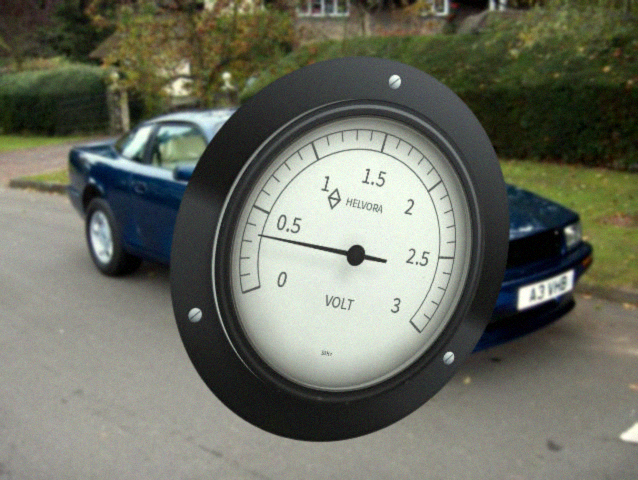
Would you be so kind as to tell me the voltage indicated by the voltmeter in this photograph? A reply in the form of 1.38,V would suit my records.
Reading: 0.35,V
